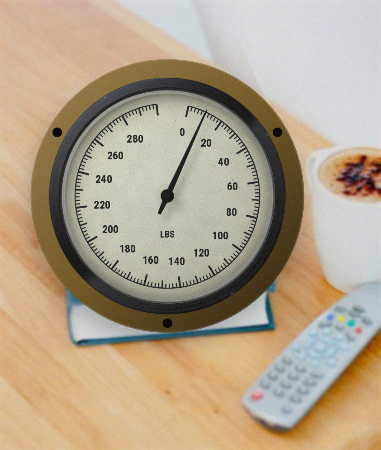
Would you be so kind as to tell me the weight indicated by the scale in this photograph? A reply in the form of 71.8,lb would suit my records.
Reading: 10,lb
